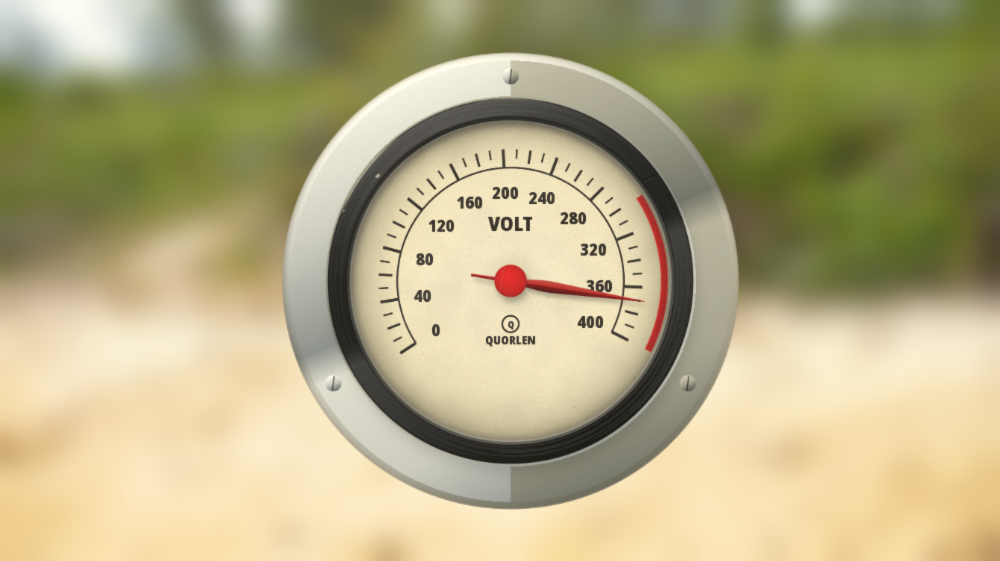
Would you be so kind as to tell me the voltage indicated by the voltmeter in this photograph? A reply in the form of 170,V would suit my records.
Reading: 370,V
